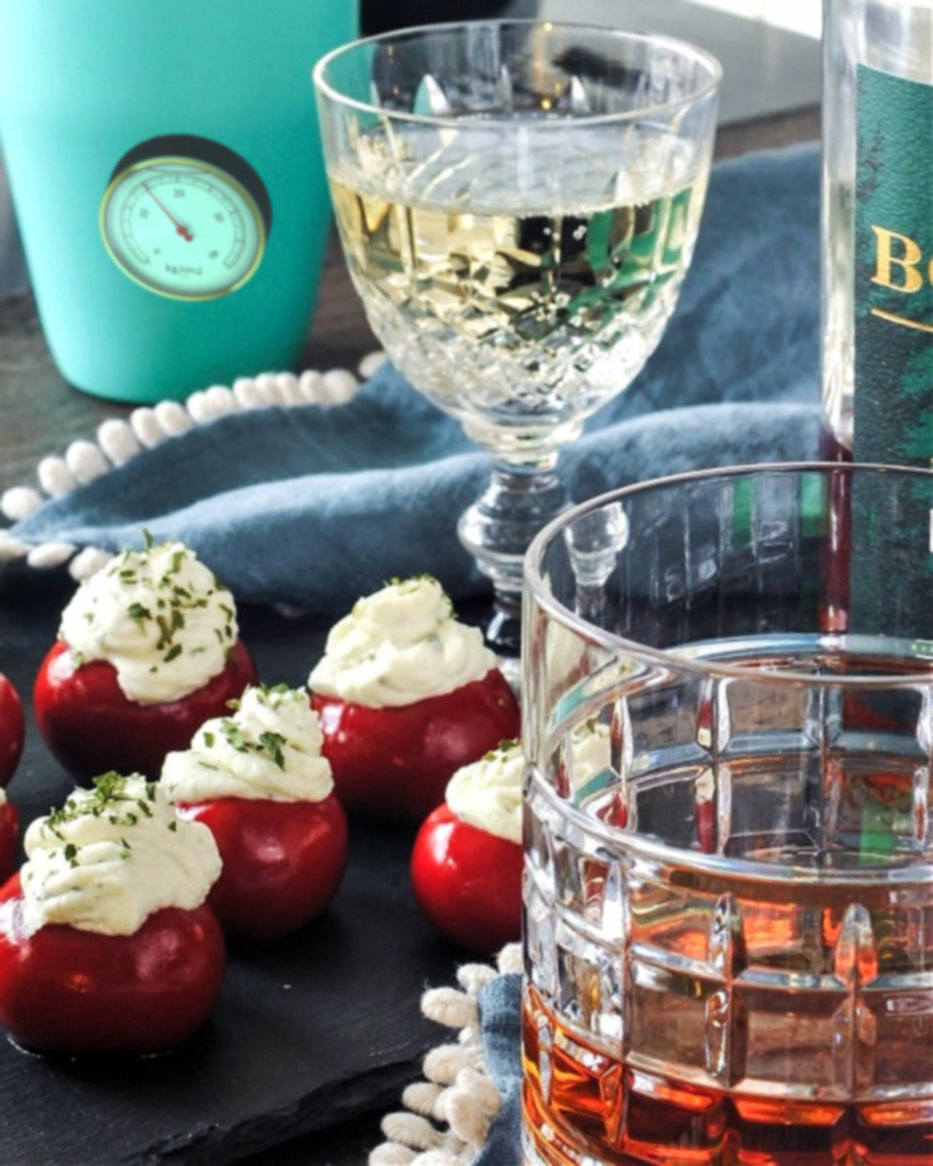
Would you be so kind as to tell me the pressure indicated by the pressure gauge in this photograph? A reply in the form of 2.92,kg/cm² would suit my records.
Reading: 15,kg/cm²
